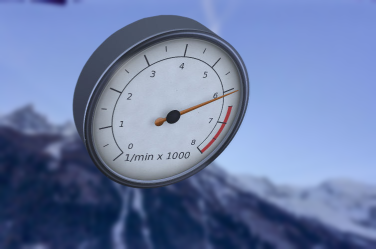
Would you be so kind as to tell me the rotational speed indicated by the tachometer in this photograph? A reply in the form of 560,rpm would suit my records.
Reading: 6000,rpm
